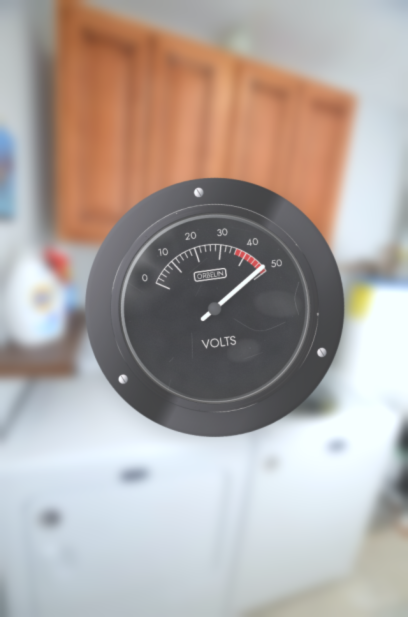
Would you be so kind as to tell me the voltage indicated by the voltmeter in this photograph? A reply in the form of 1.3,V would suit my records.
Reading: 48,V
